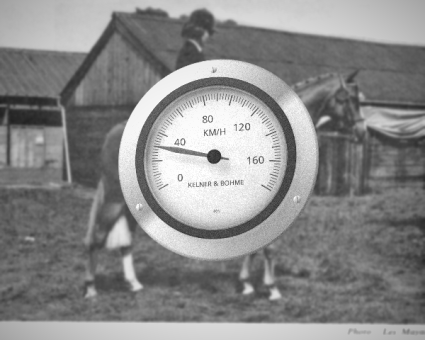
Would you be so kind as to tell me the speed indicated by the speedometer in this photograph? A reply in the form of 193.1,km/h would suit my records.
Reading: 30,km/h
